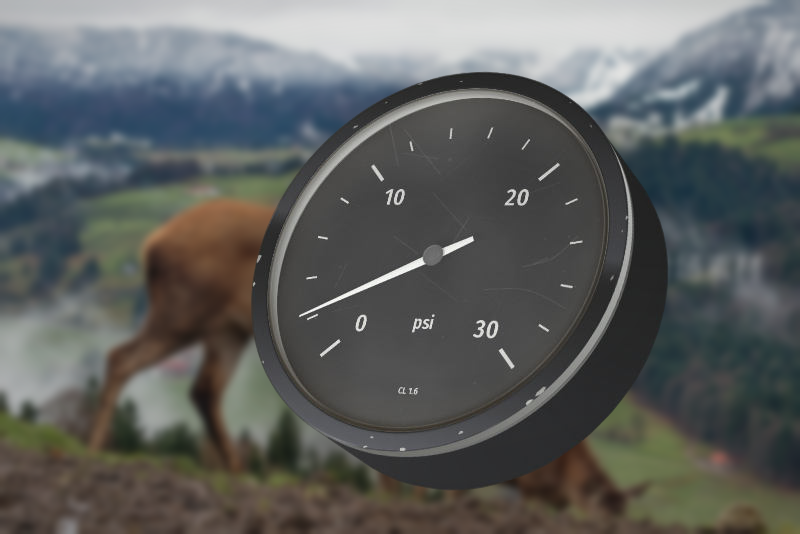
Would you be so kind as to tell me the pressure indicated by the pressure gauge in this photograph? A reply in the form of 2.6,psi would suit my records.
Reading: 2,psi
